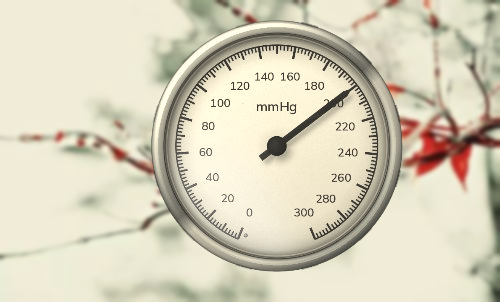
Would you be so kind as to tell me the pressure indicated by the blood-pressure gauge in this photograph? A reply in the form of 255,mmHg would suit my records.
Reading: 200,mmHg
